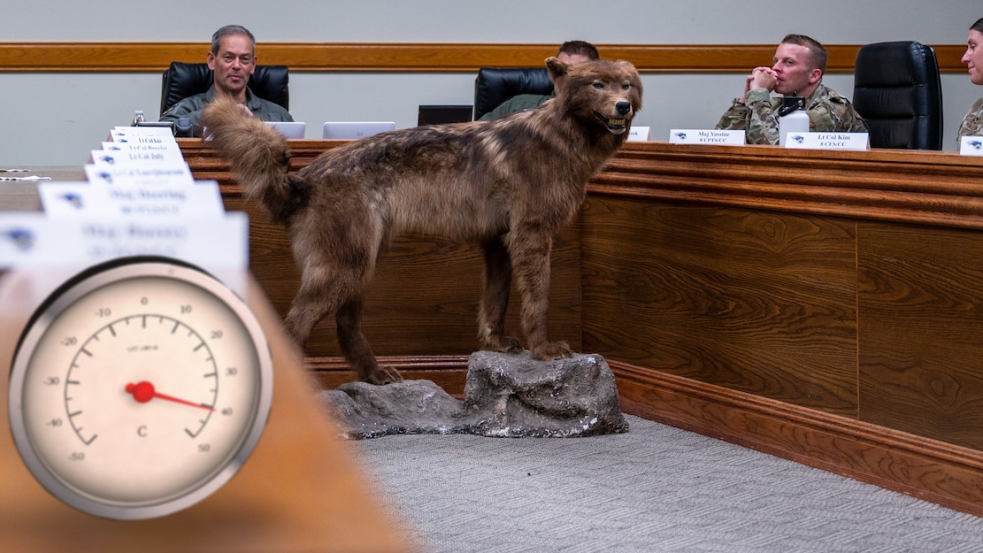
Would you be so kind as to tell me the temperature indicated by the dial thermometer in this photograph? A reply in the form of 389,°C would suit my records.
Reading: 40,°C
